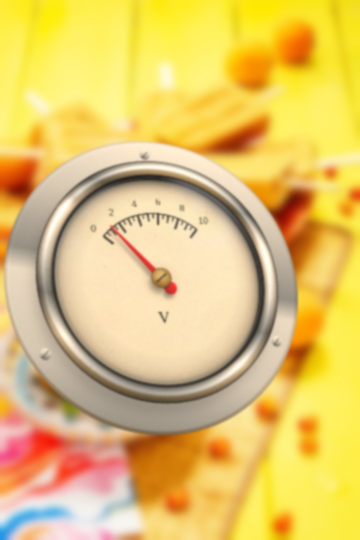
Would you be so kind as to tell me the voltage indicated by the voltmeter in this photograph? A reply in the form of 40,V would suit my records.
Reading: 1,V
